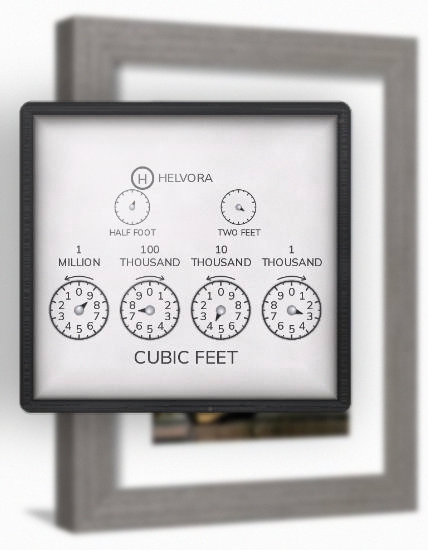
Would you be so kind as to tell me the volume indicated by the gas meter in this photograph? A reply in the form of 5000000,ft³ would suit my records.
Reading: 874300,ft³
